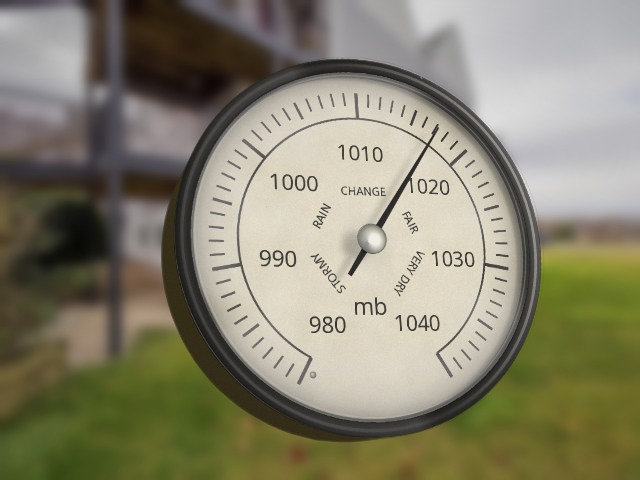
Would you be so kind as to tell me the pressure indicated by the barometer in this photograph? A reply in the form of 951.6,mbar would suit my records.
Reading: 1017,mbar
